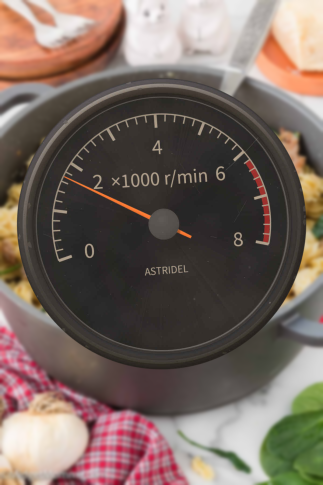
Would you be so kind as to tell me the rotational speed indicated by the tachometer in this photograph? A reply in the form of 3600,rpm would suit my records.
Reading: 1700,rpm
